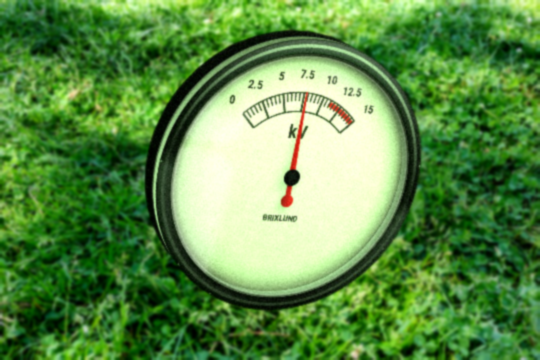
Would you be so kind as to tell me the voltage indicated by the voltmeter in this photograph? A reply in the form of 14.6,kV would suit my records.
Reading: 7.5,kV
